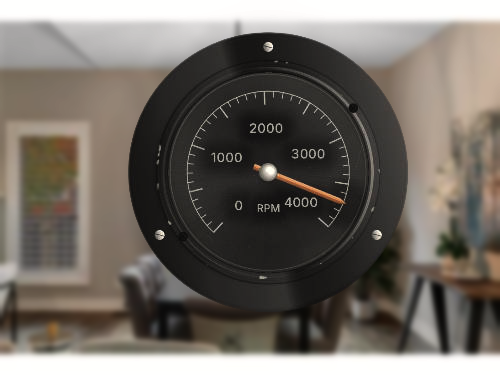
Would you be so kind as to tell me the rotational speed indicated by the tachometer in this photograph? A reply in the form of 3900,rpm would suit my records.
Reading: 3700,rpm
